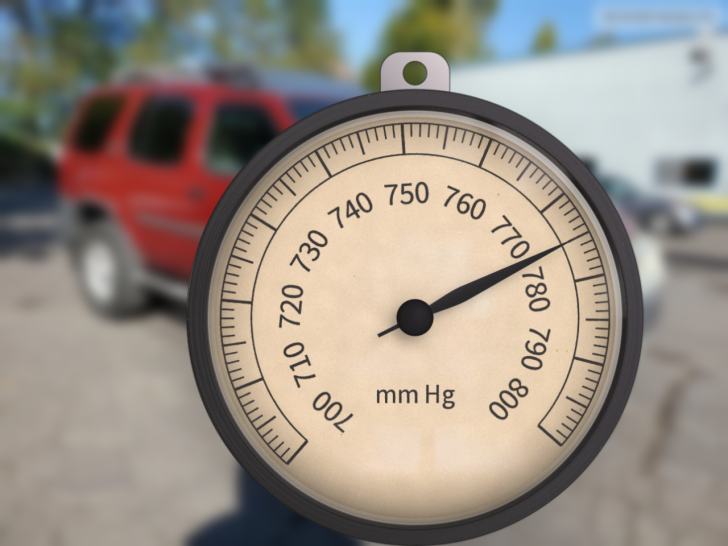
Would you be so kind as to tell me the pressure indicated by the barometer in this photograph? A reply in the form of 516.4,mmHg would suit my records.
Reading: 775,mmHg
